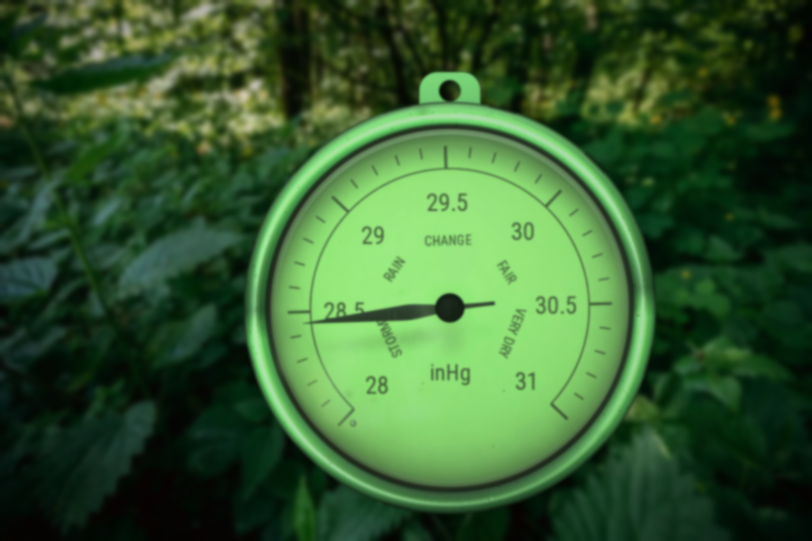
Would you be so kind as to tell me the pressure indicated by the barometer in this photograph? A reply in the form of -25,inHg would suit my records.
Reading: 28.45,inHg
